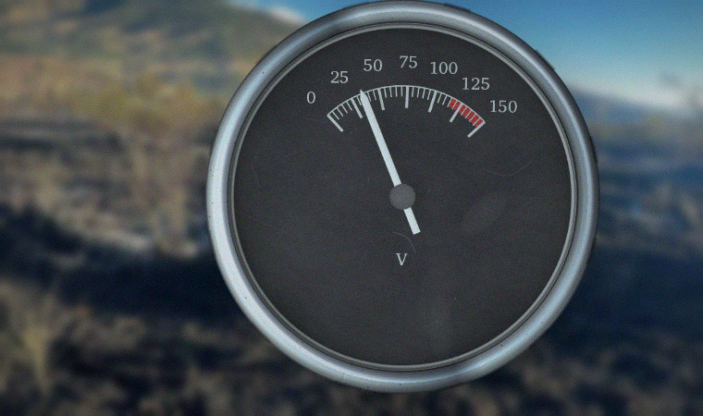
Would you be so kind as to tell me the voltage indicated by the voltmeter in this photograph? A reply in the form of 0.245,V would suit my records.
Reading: 35,V
